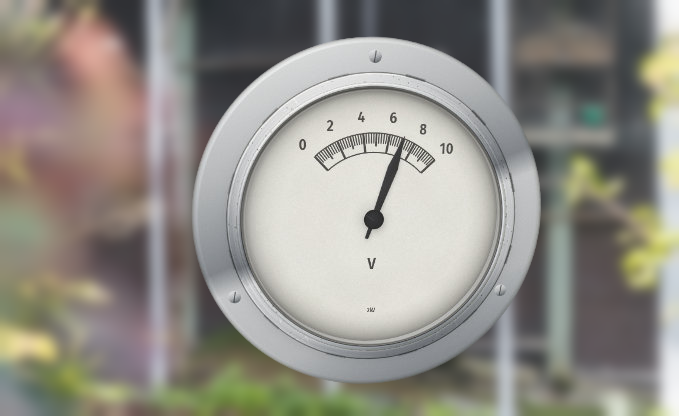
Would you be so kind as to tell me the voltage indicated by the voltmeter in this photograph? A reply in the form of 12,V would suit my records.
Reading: 7,V
